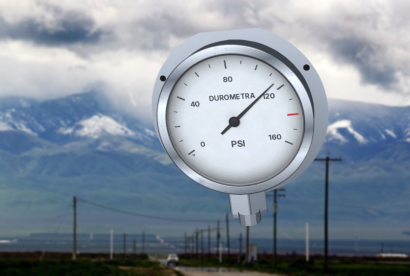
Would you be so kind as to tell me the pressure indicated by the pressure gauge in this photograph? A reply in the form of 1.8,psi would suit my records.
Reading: 115,psi
